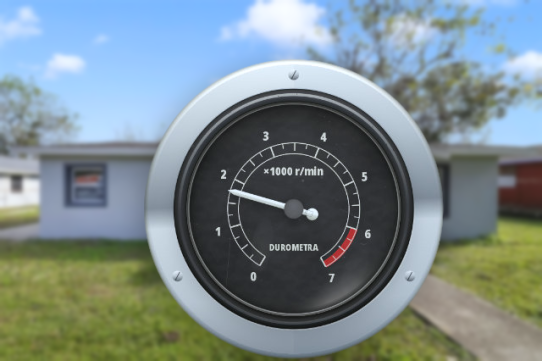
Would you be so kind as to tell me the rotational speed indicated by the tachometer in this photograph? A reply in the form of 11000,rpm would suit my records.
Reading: 1750,rpm
